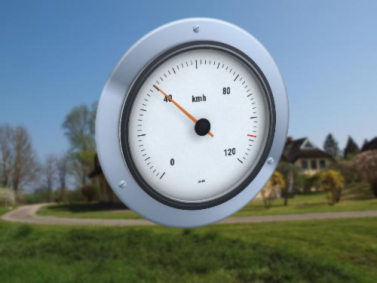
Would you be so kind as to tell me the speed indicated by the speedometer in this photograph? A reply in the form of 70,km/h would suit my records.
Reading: 40,km/h
